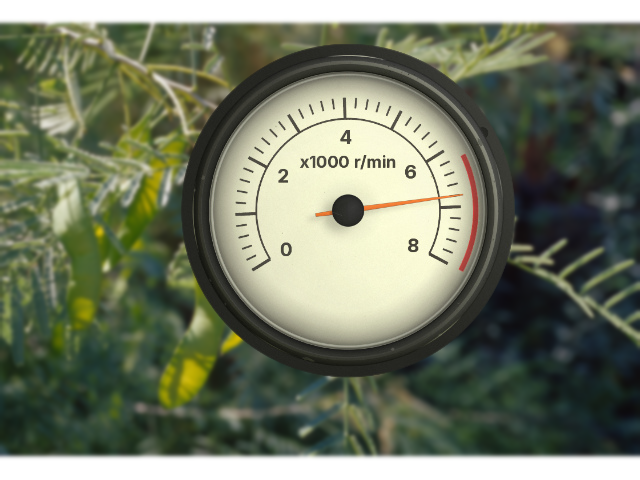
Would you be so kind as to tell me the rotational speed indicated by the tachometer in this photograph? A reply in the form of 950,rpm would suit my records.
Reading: 6800,rpm
